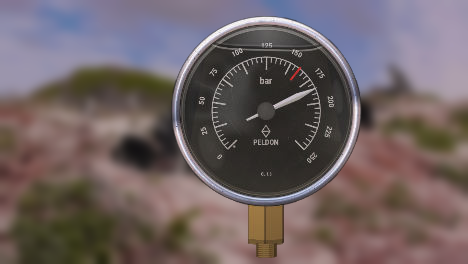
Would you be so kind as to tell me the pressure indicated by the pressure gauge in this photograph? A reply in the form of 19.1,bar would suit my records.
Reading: 185,bar
